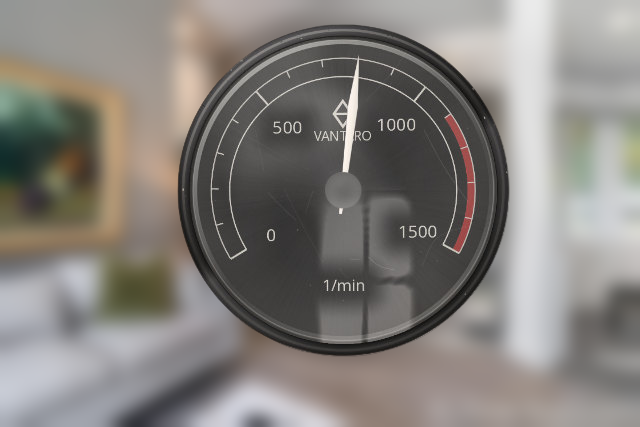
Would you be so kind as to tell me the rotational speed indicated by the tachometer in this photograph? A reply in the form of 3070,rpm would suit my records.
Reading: 800,rpm
